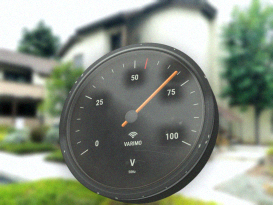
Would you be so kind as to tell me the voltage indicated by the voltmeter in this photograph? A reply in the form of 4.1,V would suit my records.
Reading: 70,V
